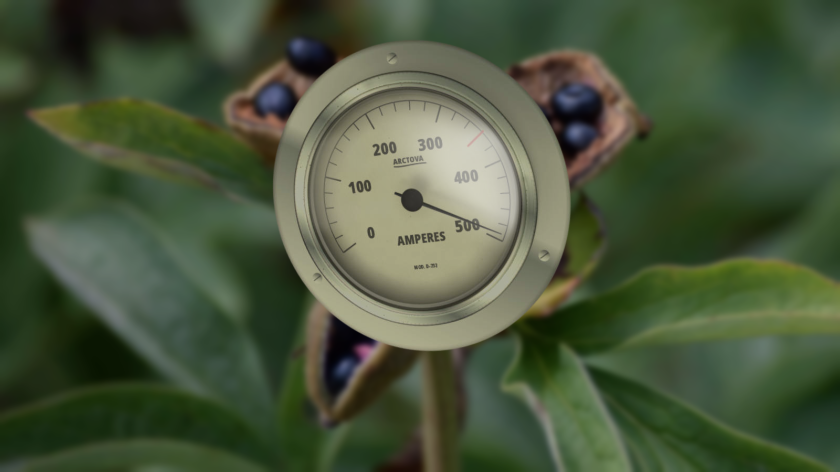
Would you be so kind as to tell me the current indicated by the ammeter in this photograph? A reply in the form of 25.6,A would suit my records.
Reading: 490,A
